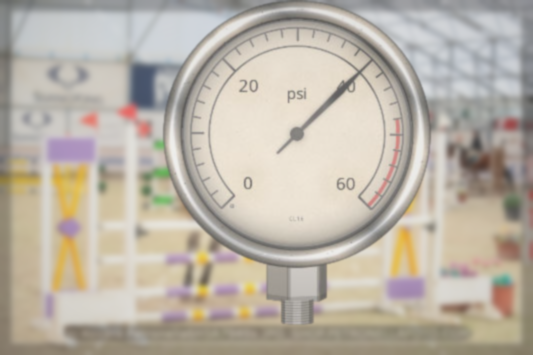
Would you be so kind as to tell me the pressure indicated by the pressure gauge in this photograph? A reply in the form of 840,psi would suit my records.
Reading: 40,psi
